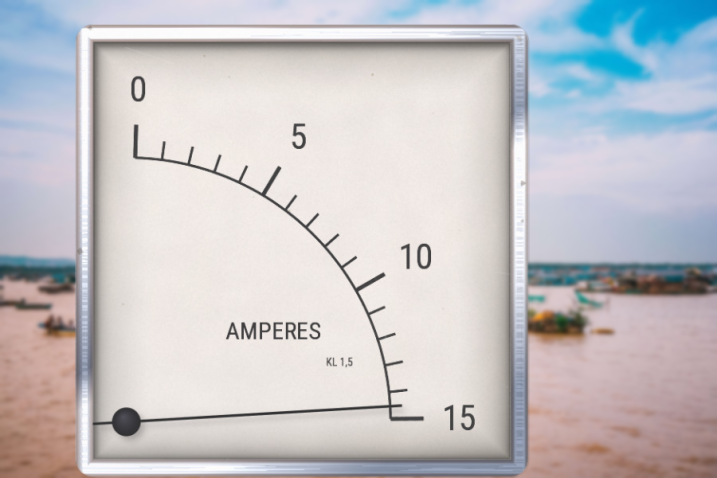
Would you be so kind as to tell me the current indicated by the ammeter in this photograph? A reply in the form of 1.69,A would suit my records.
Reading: 14.5,A
